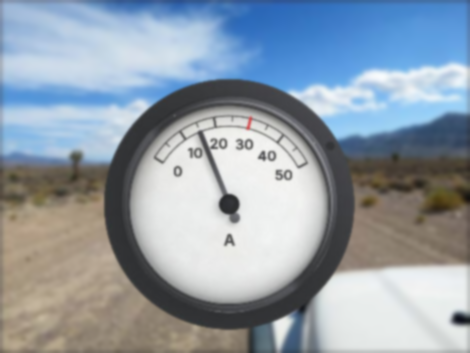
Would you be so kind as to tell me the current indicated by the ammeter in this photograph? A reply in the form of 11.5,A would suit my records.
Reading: 15,A
